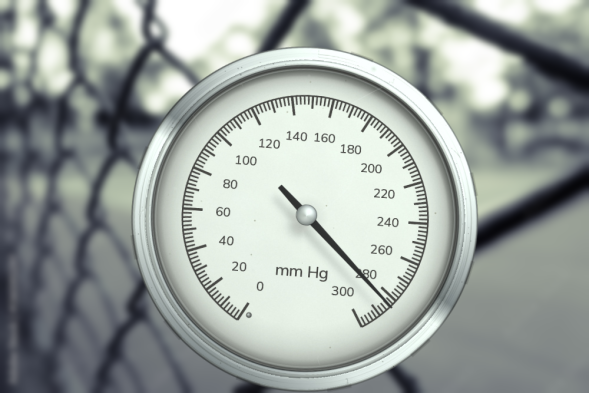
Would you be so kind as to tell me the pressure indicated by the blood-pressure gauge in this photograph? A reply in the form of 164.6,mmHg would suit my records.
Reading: 284,mmHg
